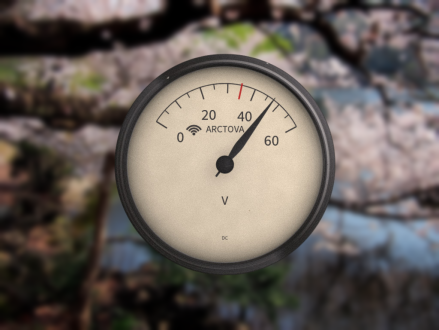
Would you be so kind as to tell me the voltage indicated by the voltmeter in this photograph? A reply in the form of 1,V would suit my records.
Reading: 47.5,V
